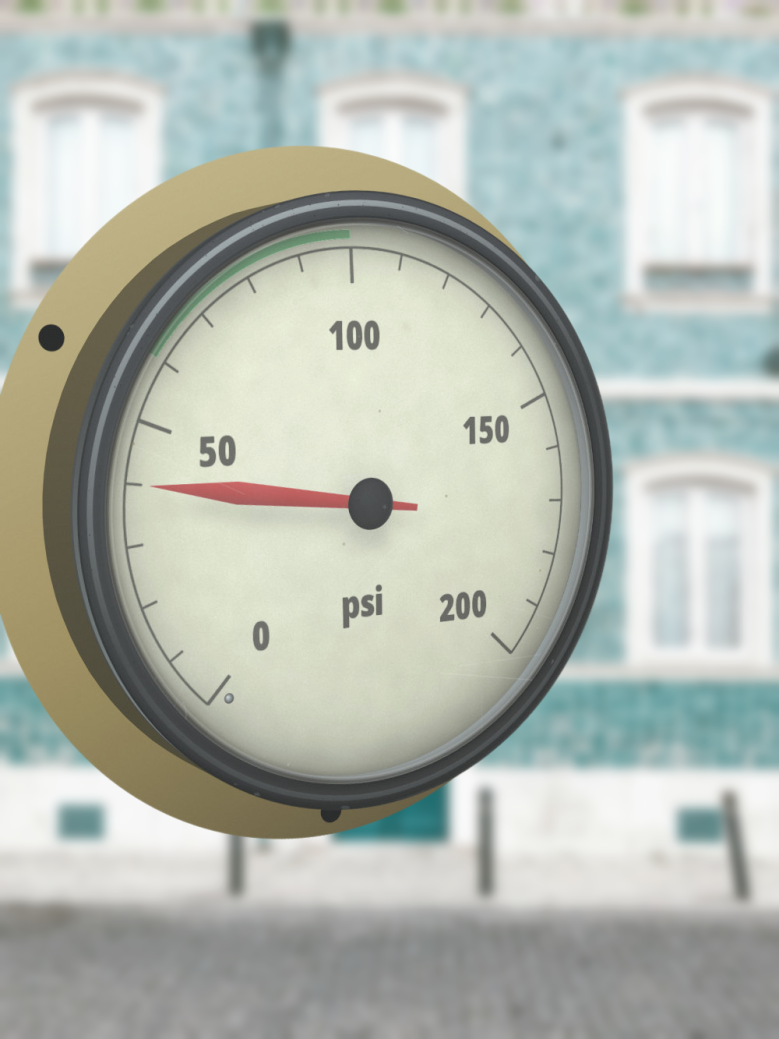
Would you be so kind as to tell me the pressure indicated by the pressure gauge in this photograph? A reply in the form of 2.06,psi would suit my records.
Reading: 40,psi
